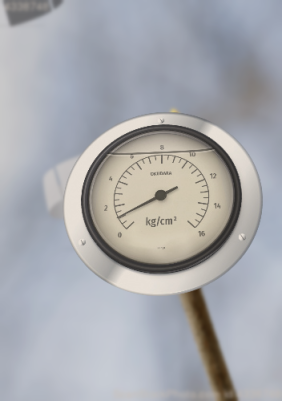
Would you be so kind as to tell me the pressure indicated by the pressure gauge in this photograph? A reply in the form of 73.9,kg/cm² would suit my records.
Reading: 1,kg/cm²
